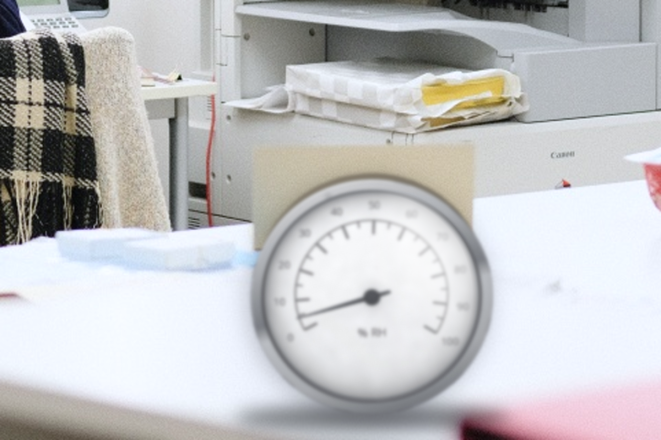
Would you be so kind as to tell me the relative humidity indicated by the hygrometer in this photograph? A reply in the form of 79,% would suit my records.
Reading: 5,%
